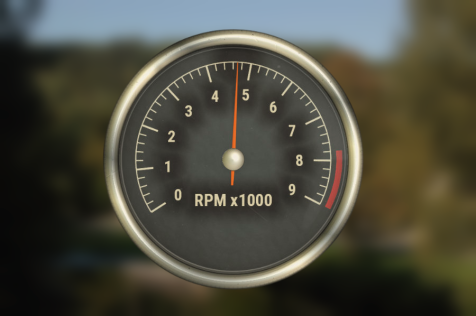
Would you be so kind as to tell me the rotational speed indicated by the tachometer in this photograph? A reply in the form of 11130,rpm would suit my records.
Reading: 4700,rpm
